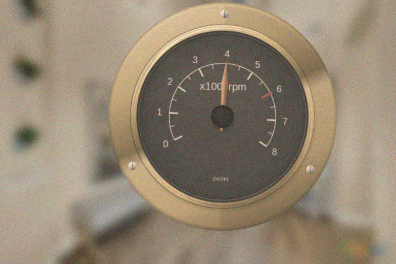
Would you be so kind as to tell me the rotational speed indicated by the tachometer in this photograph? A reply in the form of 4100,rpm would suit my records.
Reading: 4000,rpm
